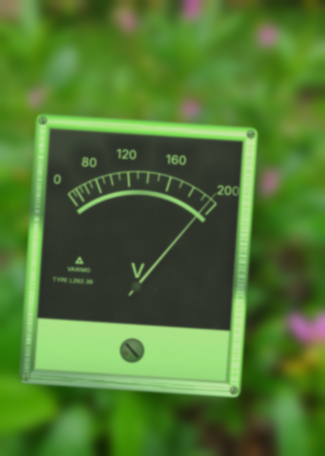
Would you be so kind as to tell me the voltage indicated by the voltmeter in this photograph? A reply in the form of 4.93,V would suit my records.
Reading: 195,V
